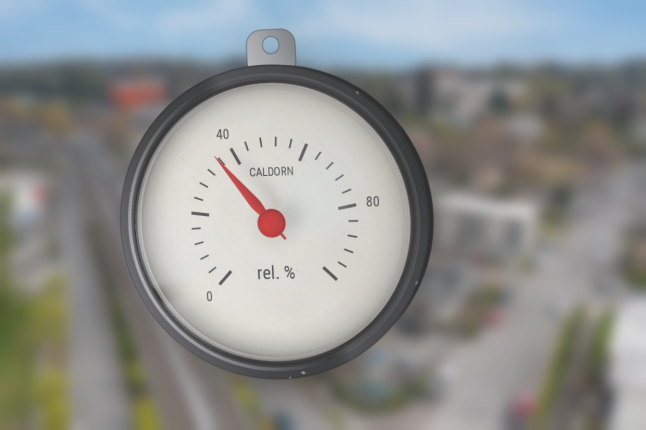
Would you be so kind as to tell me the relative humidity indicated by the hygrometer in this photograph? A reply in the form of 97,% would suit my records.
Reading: 36,%
